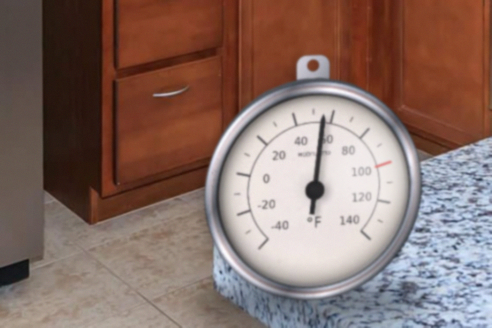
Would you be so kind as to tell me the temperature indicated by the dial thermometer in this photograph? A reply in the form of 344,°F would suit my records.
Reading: 55,°F
